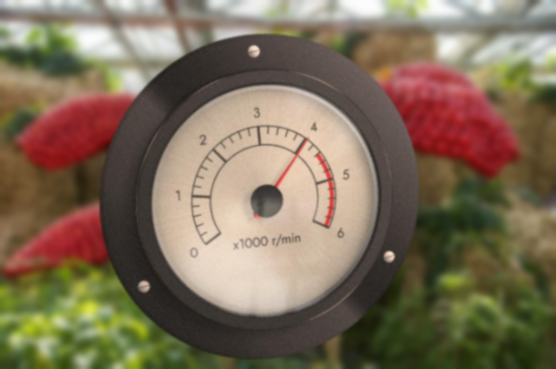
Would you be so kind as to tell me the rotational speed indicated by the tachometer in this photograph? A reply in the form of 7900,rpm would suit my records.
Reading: 4000,rpm
